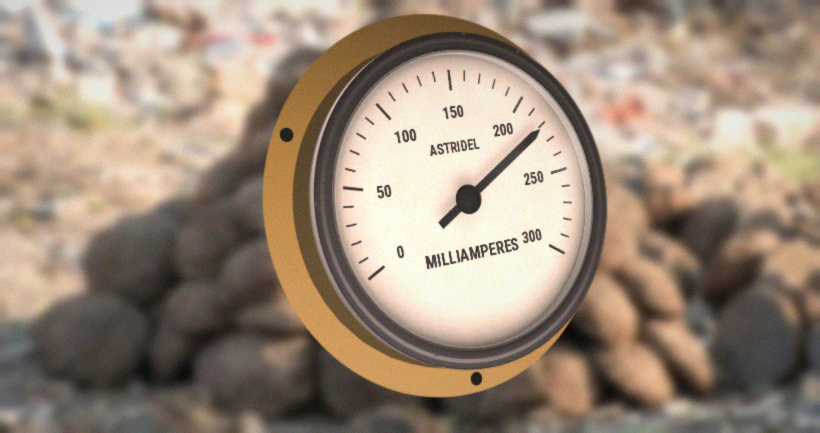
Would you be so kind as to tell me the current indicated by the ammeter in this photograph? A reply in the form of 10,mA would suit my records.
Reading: 220,mA
